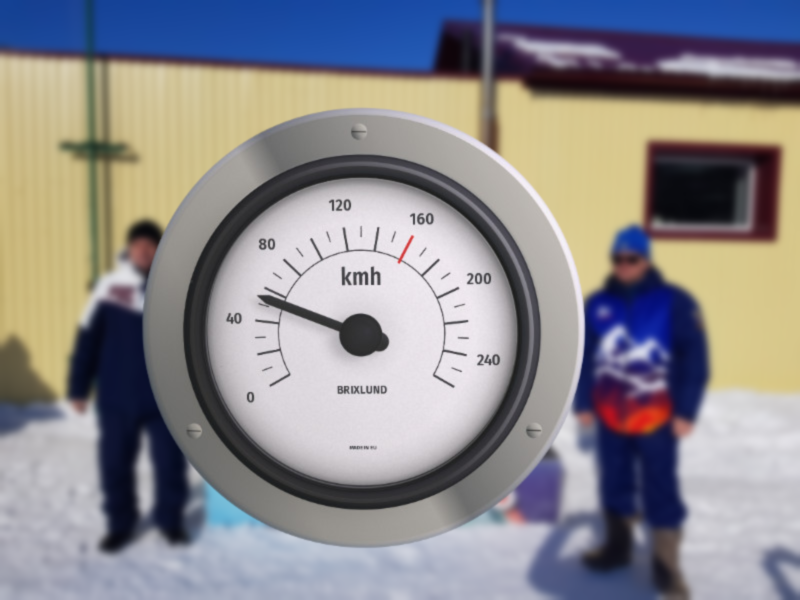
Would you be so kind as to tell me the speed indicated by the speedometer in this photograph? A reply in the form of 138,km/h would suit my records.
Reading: 55,km/h
